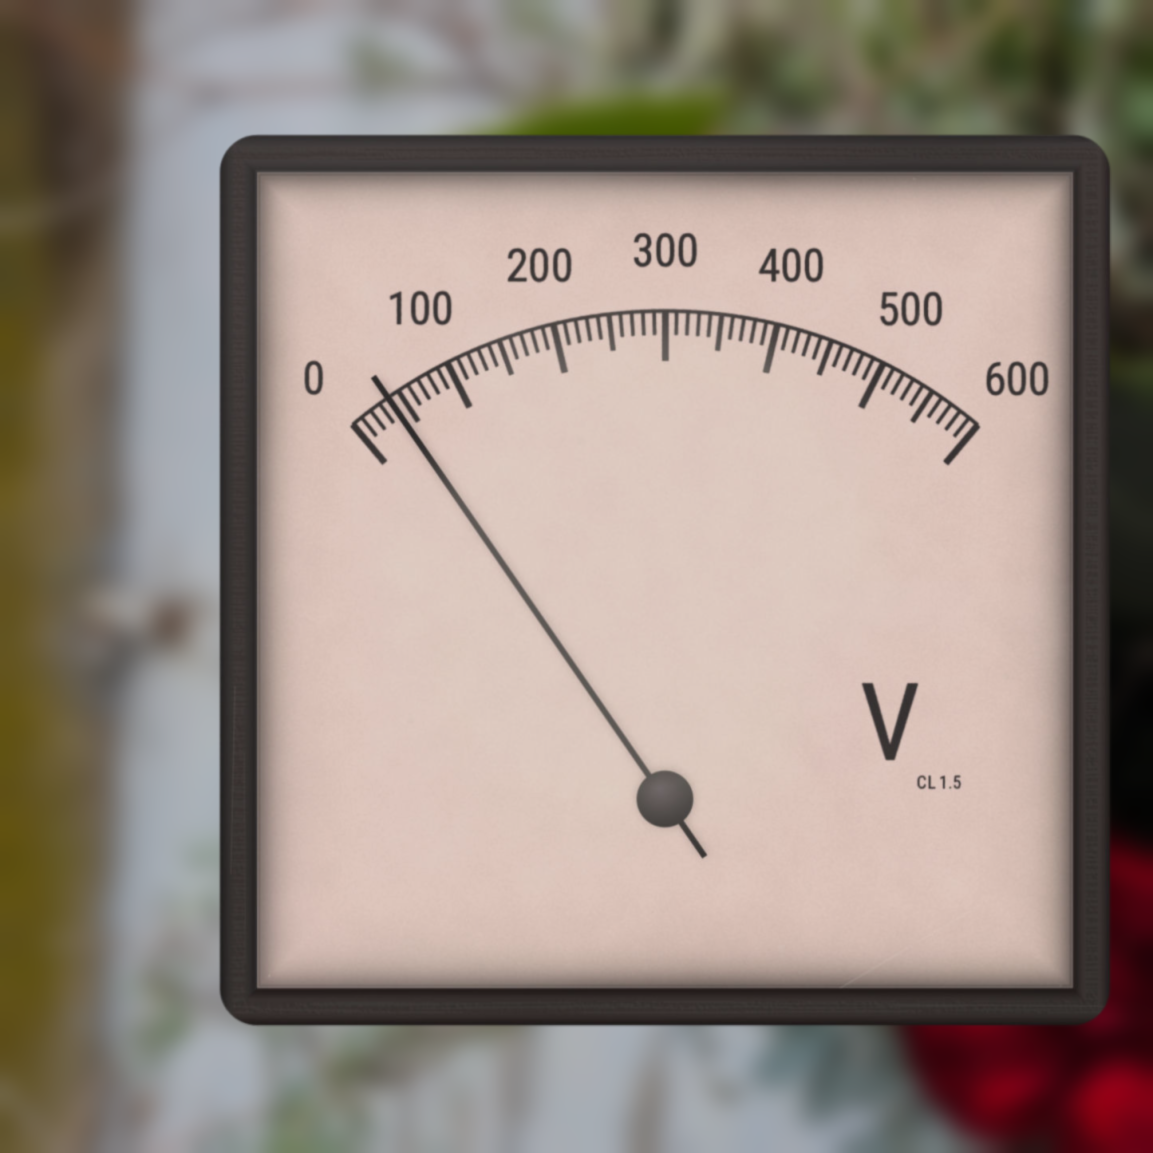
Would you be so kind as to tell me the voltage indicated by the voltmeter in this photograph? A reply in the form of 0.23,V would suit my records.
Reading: 40,V
